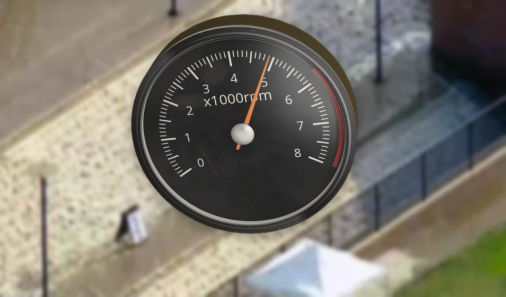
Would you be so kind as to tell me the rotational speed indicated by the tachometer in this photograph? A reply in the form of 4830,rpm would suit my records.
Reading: 4900,rpm
